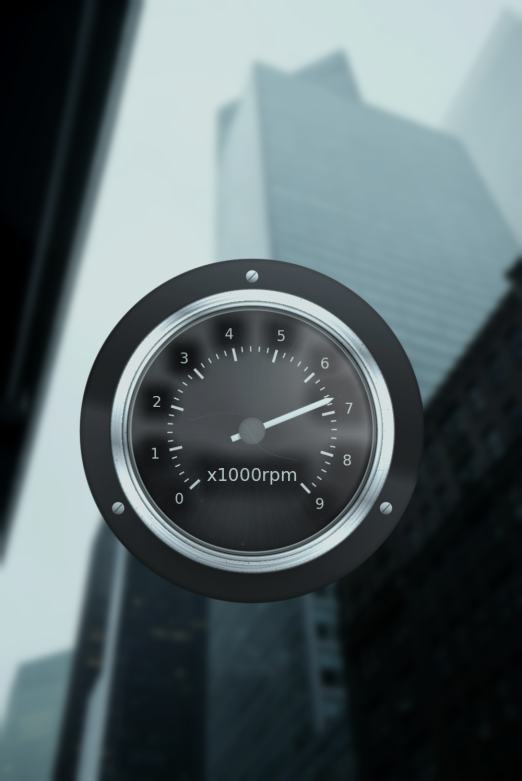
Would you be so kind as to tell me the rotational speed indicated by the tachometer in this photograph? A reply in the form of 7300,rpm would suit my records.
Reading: 6700,rpm
